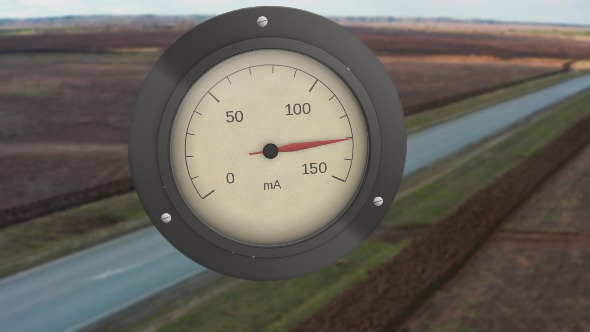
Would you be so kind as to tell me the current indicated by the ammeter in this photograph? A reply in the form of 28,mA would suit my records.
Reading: 130,mA
